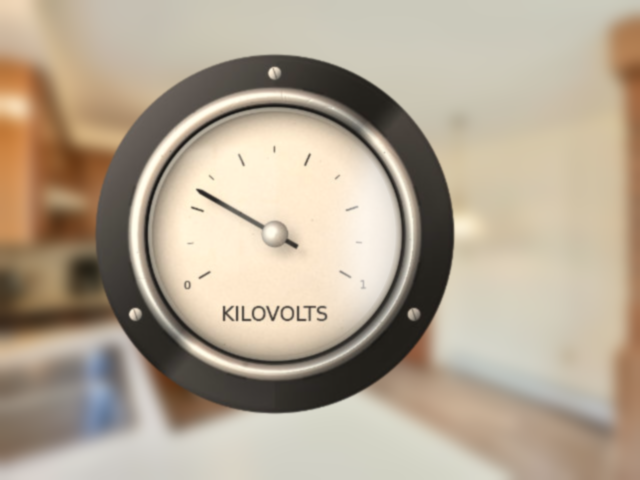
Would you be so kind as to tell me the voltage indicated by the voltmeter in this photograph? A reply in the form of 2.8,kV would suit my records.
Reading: 0.25,kV
